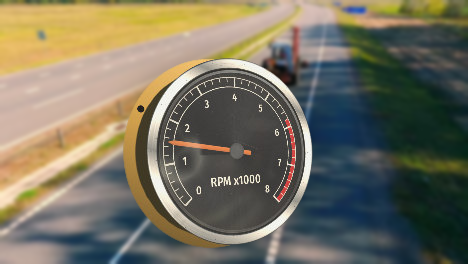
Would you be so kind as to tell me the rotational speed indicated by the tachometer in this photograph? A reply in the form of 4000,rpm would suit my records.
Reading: 1500,rpm
